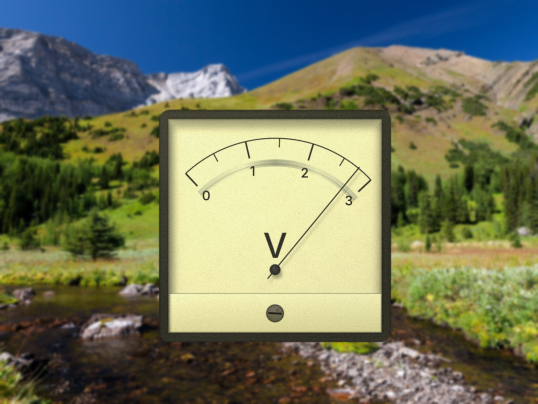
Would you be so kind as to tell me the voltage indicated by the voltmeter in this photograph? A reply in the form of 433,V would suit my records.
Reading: 2.75,V
